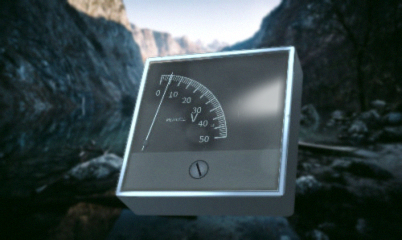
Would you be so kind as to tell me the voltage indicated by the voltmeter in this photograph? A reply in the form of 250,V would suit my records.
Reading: 5,V
